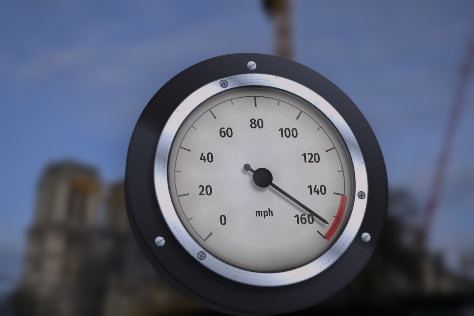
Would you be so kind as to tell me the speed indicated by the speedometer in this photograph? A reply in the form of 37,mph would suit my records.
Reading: 155,mph
